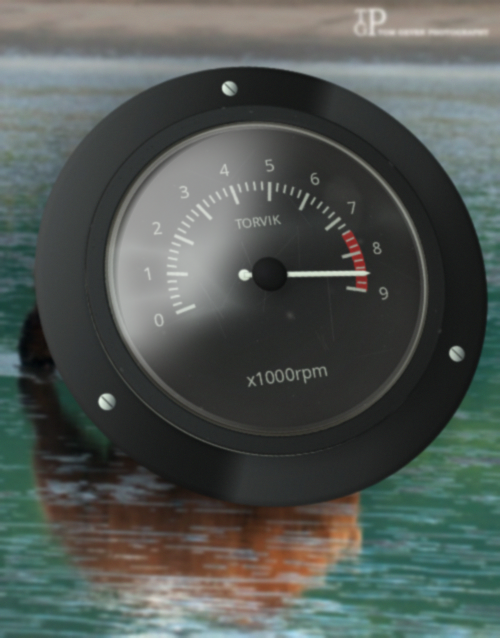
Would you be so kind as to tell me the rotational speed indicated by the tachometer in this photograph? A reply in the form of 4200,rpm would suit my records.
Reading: 8600,rpm
